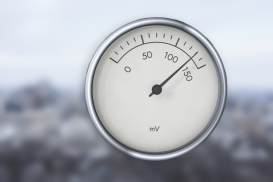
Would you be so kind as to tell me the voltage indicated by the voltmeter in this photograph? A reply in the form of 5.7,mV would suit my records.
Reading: 130,mV
